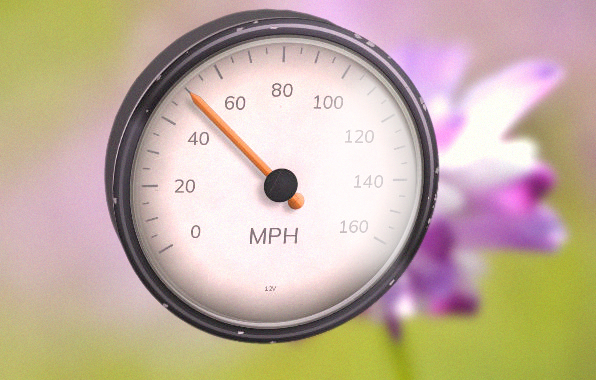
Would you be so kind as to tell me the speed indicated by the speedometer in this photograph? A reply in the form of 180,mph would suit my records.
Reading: 50,mph
